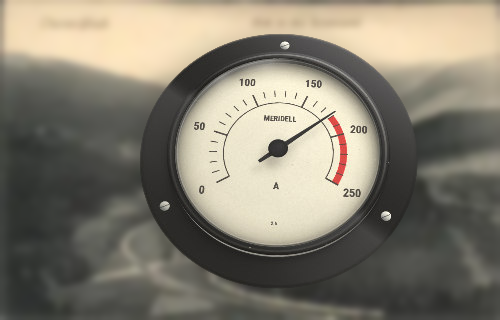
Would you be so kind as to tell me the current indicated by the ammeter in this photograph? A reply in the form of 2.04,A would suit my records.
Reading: 180,A
